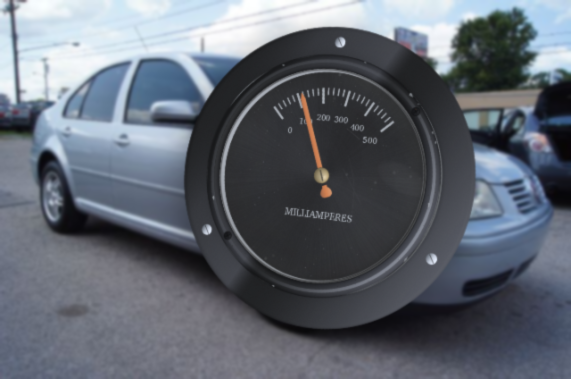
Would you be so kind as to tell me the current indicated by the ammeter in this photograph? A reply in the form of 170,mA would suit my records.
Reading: 120,mA
